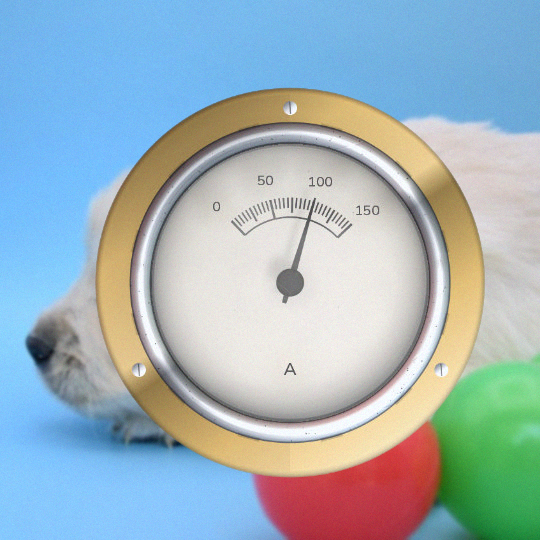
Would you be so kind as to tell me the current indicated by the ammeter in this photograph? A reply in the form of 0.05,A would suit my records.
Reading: 100,A
